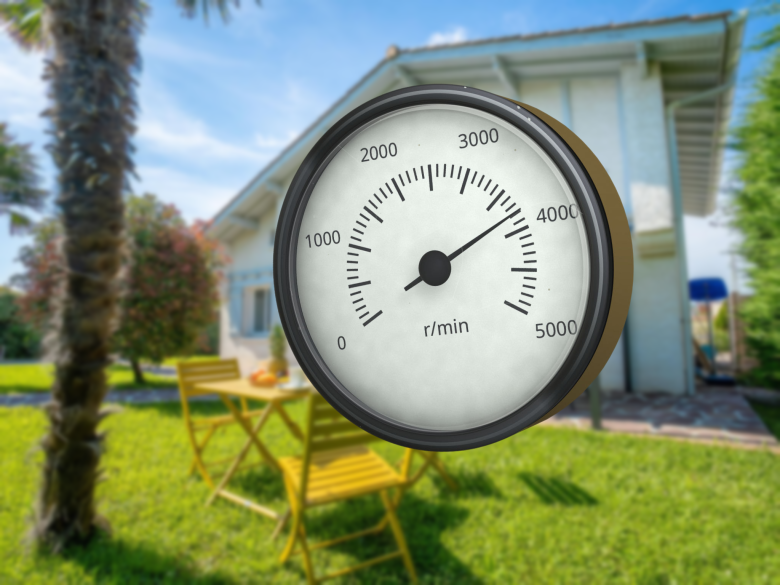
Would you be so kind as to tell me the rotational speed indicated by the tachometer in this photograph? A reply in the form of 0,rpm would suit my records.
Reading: 3800,rpm
